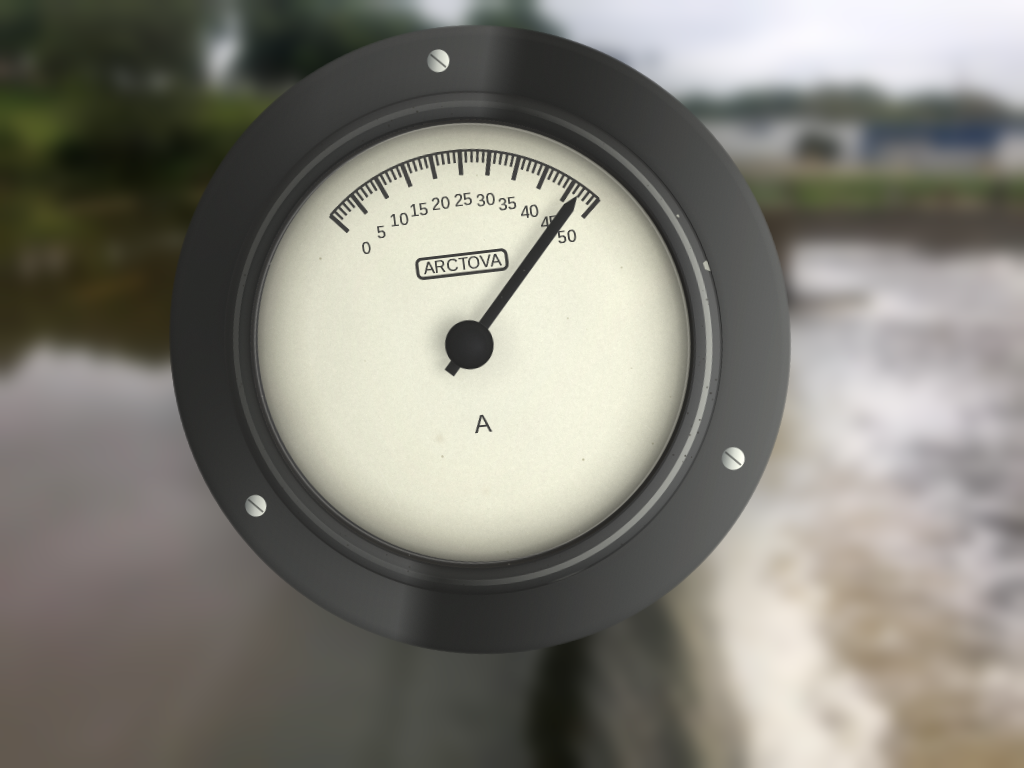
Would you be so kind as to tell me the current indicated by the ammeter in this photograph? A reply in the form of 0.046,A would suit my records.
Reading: 47,A
